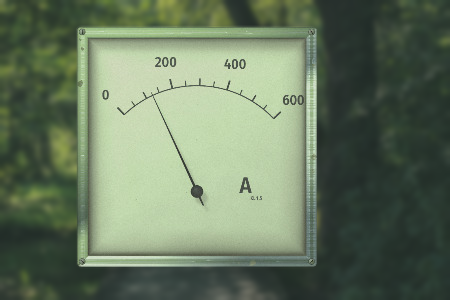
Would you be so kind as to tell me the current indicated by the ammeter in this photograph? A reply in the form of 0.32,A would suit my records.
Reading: 125,A
